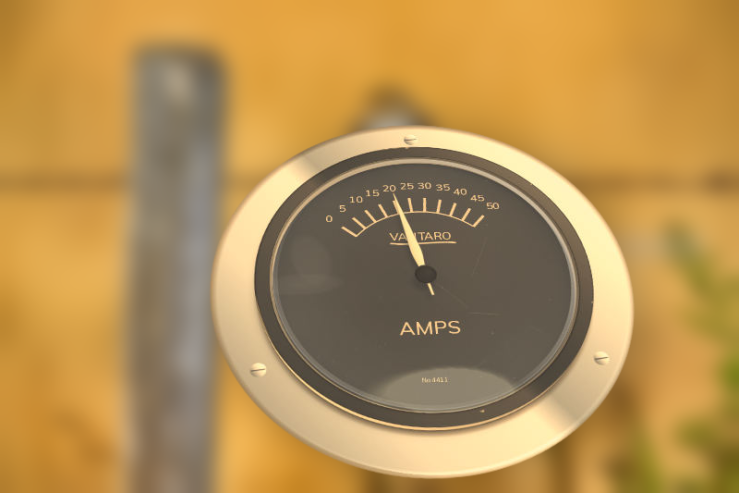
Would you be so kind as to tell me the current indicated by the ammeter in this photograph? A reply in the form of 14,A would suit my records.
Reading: 20,A
